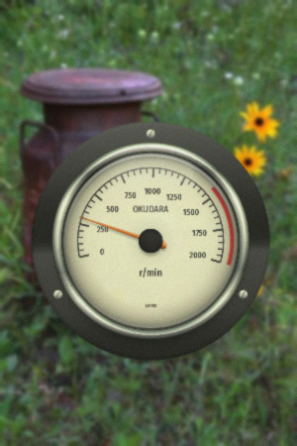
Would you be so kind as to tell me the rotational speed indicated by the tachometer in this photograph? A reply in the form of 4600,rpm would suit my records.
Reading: 300,rpm
